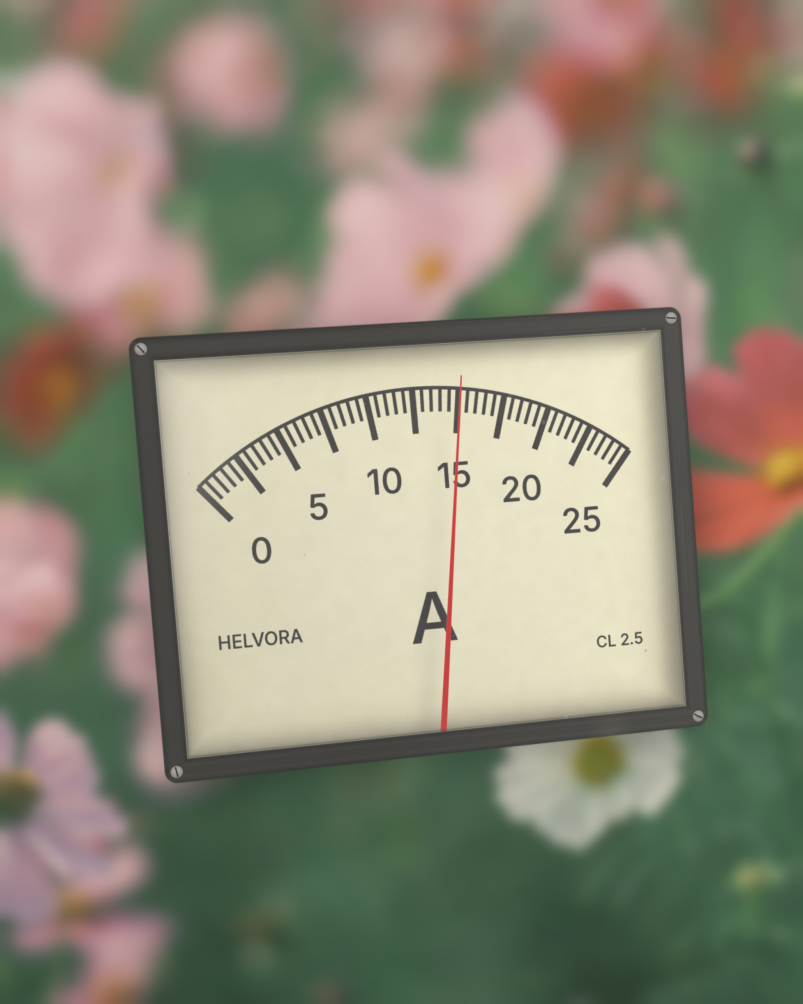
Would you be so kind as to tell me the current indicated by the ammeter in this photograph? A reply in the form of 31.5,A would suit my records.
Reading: 15,A
